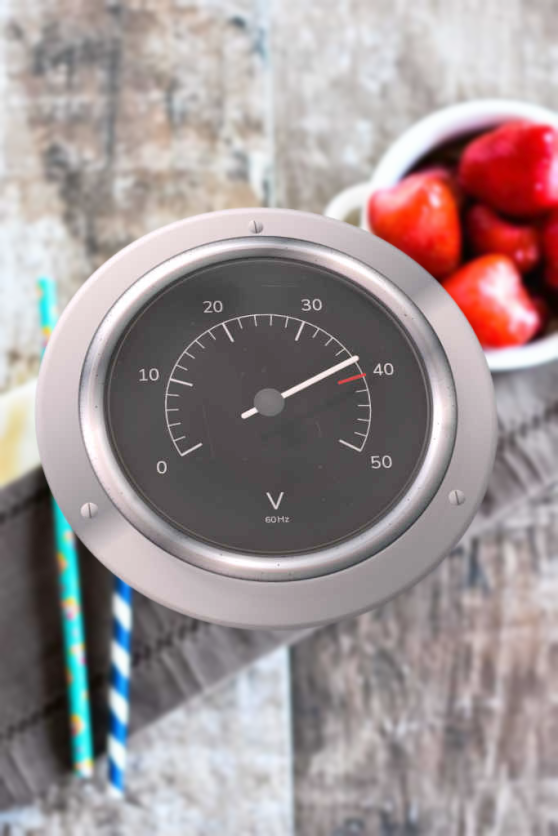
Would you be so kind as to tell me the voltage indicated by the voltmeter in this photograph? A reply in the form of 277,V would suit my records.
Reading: 38,V
